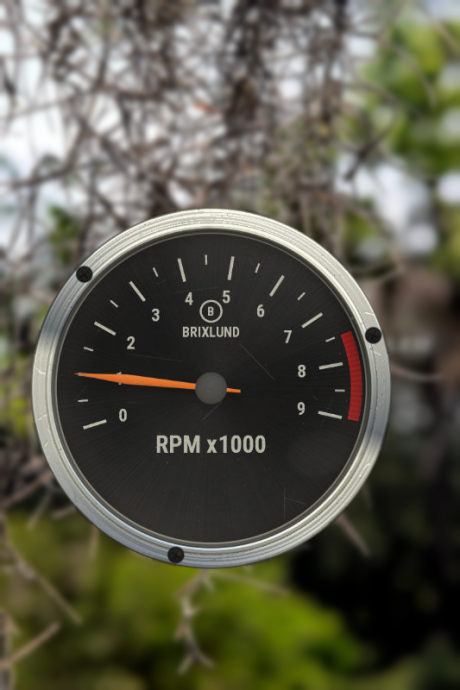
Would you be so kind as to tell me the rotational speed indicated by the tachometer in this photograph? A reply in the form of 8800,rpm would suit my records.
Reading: 1000,rpm
